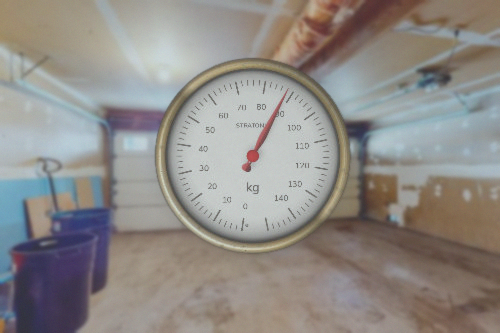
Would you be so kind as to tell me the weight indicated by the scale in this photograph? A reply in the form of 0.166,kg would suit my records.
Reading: 88,kg
